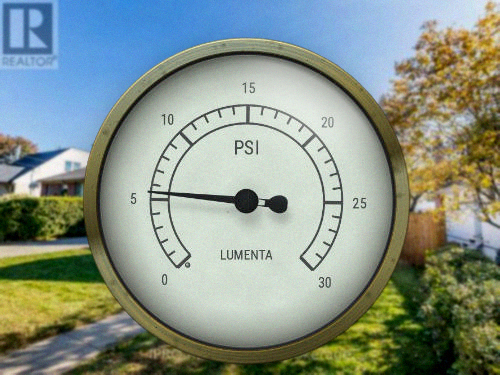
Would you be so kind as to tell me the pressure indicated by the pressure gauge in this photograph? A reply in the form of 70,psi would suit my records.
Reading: 5.5,psi
